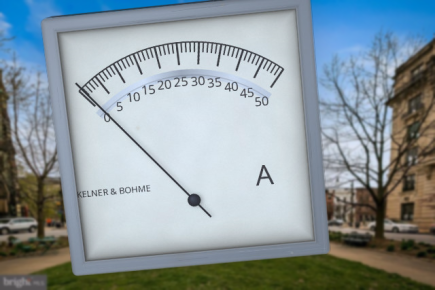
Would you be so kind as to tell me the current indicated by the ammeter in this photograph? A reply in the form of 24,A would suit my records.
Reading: 1,A
